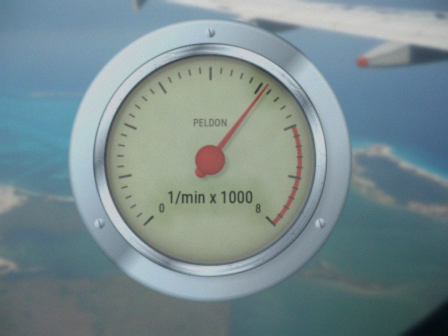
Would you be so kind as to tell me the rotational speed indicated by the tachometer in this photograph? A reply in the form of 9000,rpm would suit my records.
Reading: 5100,rpm
